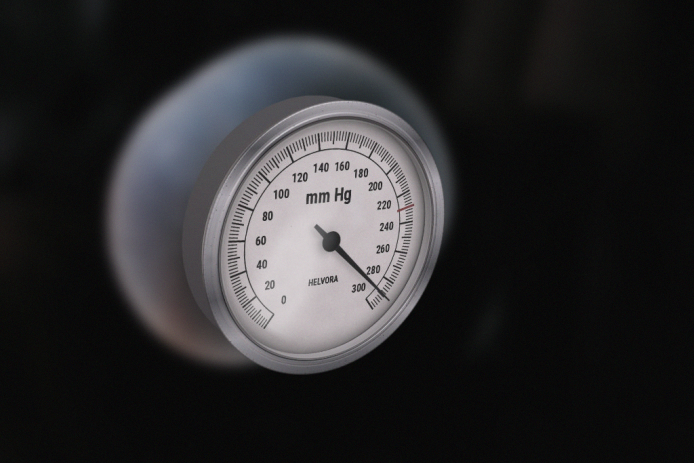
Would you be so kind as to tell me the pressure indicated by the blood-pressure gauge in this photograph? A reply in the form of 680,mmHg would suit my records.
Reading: 290,mmHg
